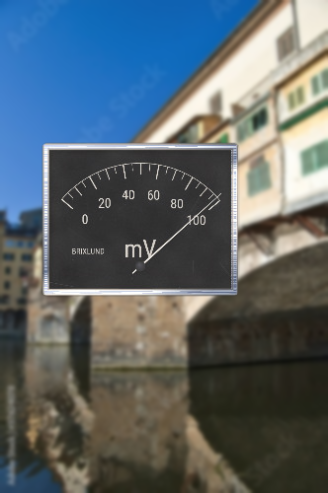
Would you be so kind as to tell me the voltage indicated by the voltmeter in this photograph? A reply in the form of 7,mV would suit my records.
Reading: 97.5,mV
